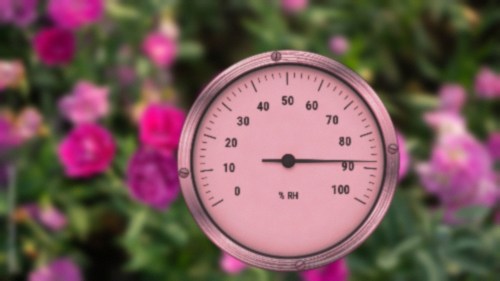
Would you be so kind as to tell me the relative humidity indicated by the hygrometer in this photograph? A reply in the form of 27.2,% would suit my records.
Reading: 88,%
